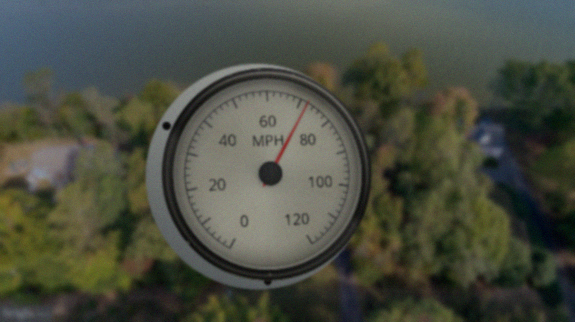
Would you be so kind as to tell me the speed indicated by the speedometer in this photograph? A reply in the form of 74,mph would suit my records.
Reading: 72,mph
